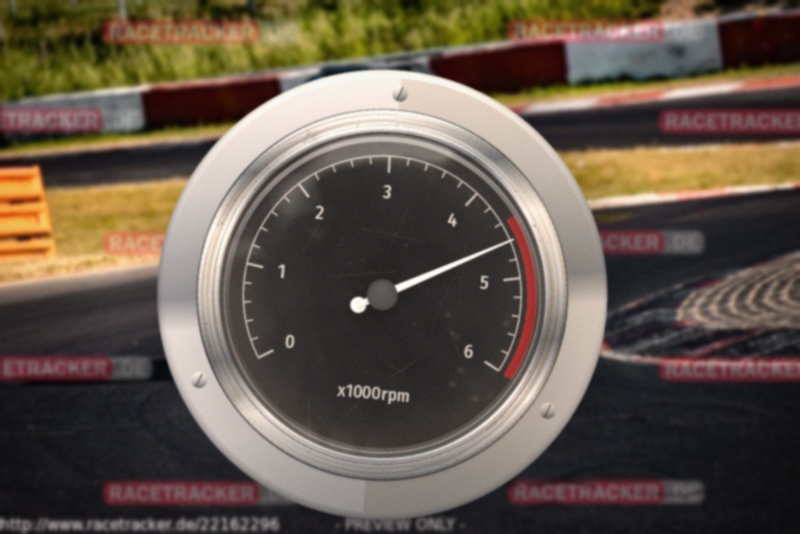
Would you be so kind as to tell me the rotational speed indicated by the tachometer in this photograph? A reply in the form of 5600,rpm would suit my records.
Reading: 4600,rpm
